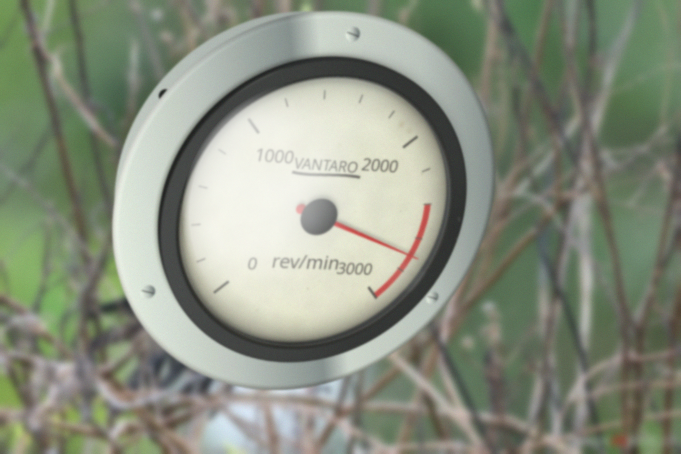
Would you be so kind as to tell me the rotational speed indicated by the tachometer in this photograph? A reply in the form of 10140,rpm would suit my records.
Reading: 2700,rpm
